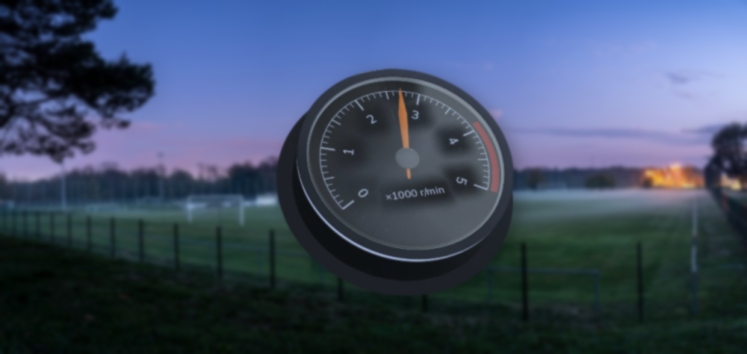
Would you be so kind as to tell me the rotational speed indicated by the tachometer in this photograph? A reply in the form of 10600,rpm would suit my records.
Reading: 2700,rpm
